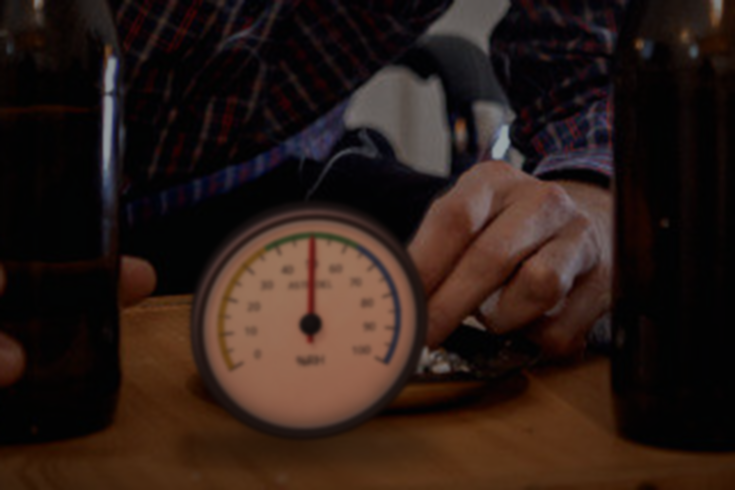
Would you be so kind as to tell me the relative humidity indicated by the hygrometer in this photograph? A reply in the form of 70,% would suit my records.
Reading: 50,%
